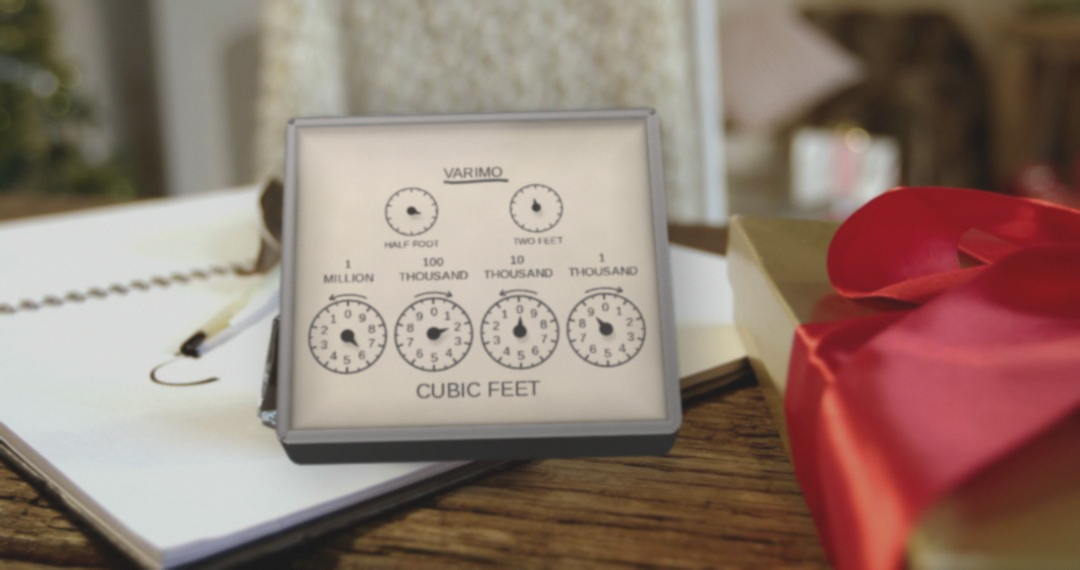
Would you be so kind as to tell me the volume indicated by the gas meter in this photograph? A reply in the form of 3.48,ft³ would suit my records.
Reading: 619900,ft³
